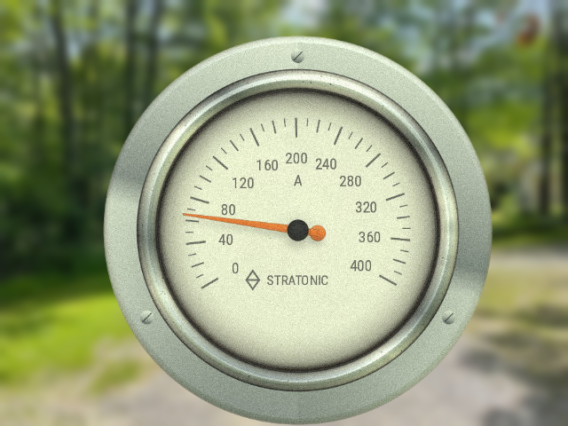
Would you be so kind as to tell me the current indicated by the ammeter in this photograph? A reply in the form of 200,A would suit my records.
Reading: 65,A
